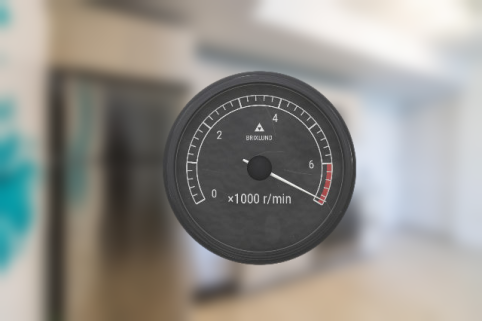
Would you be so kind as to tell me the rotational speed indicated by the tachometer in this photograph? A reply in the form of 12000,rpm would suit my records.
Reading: 6900,rpm
